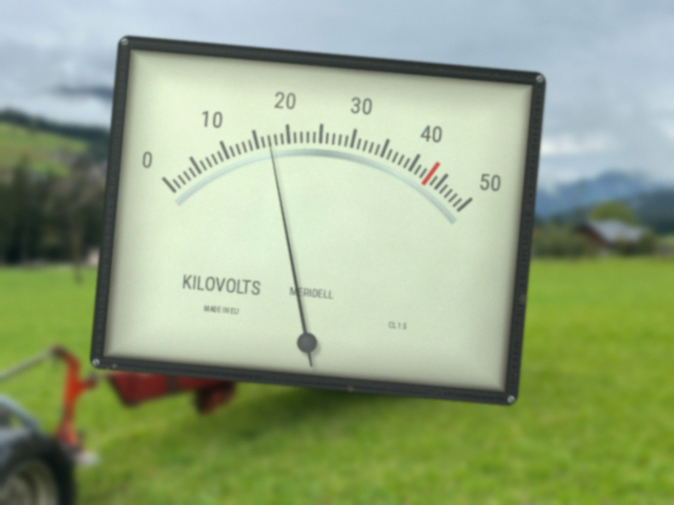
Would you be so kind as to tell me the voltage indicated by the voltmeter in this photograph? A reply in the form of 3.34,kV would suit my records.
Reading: 17,kV
